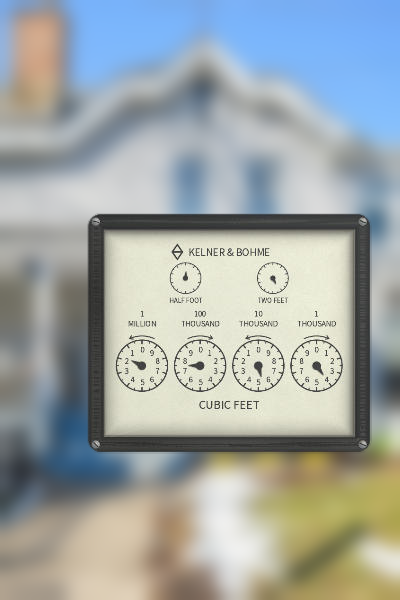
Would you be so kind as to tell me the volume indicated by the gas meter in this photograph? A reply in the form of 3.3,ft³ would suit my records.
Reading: 175400,ft³
